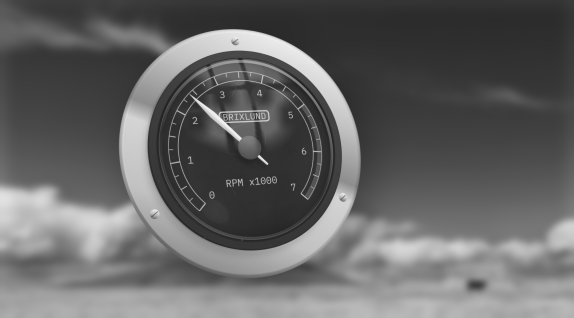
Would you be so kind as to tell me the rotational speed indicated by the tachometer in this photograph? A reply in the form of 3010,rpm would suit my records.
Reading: 2375,rpm
